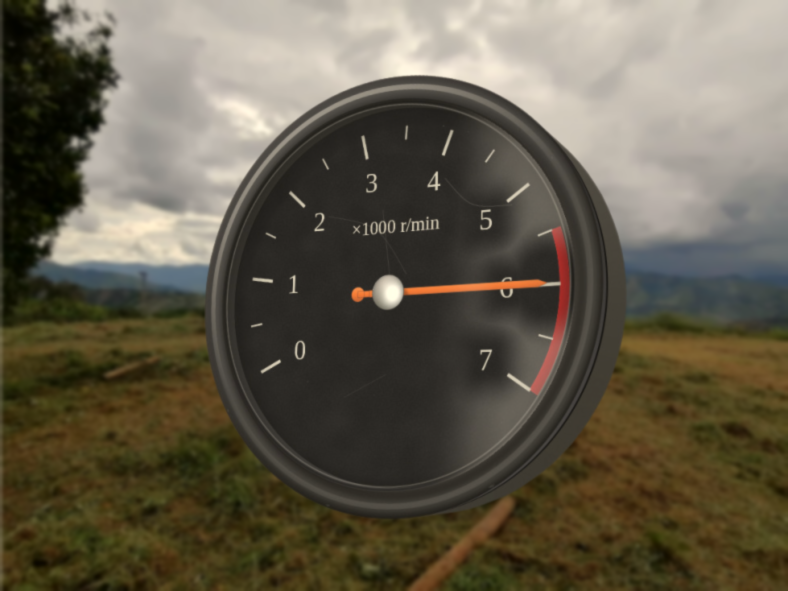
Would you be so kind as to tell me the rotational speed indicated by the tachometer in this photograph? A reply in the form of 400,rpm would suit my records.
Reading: 6000,rpm
